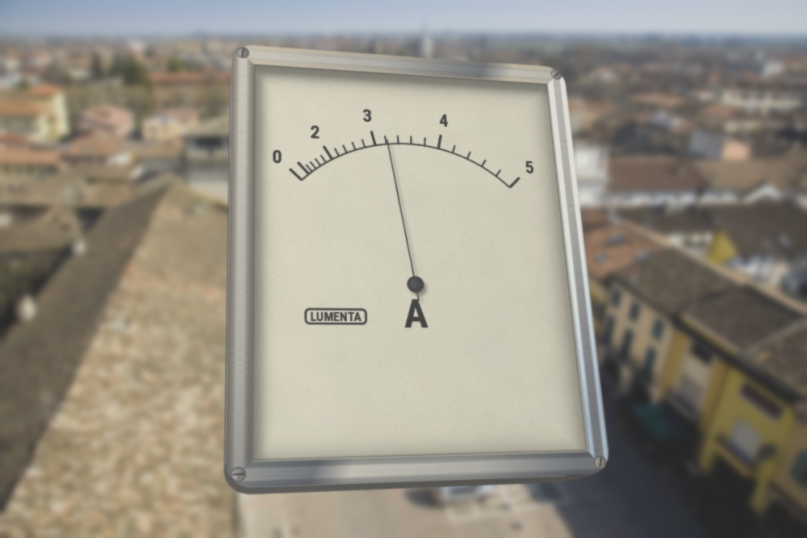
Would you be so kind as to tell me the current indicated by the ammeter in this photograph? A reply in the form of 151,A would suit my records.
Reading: 3.2,A
